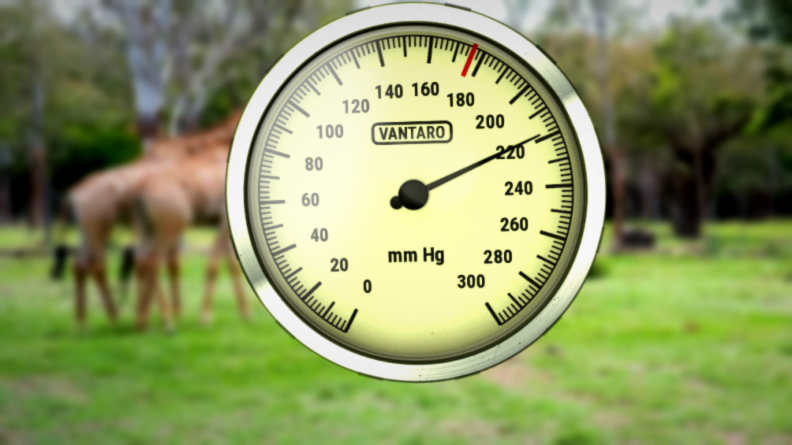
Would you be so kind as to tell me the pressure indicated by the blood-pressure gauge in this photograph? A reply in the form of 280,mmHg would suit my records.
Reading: 218,mmHg
